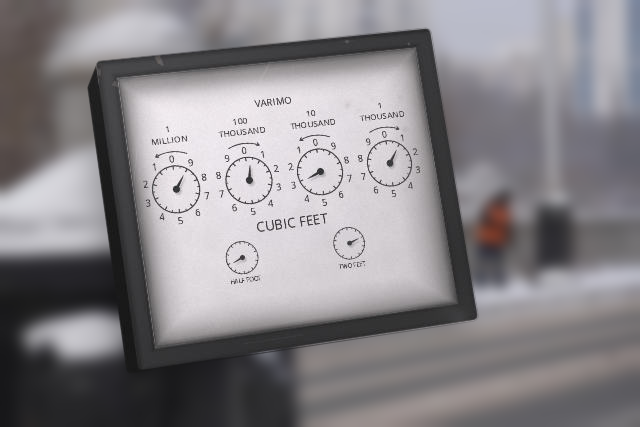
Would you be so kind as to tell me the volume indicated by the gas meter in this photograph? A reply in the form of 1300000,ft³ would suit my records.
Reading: 903100,ft³
